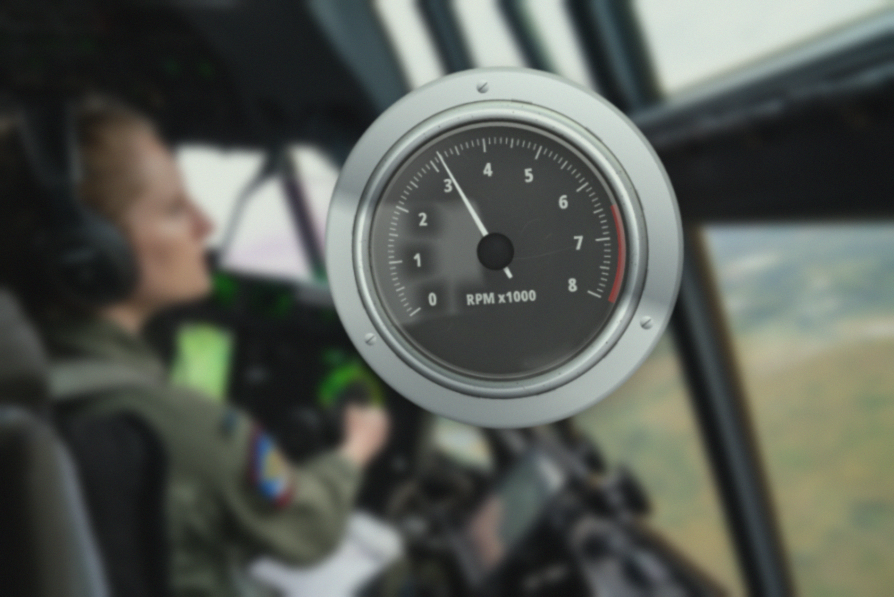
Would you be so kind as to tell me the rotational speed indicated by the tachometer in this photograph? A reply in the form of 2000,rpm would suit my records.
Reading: 3200,rpm
